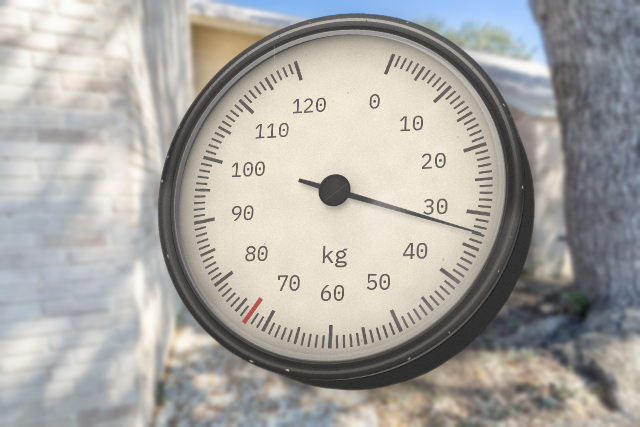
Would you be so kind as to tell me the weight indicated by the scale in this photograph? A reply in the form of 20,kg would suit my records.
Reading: 33,kg
